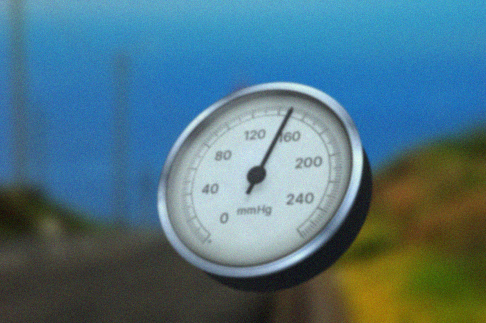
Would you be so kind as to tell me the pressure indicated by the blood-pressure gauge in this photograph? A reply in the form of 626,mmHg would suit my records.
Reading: 150,mmHg
